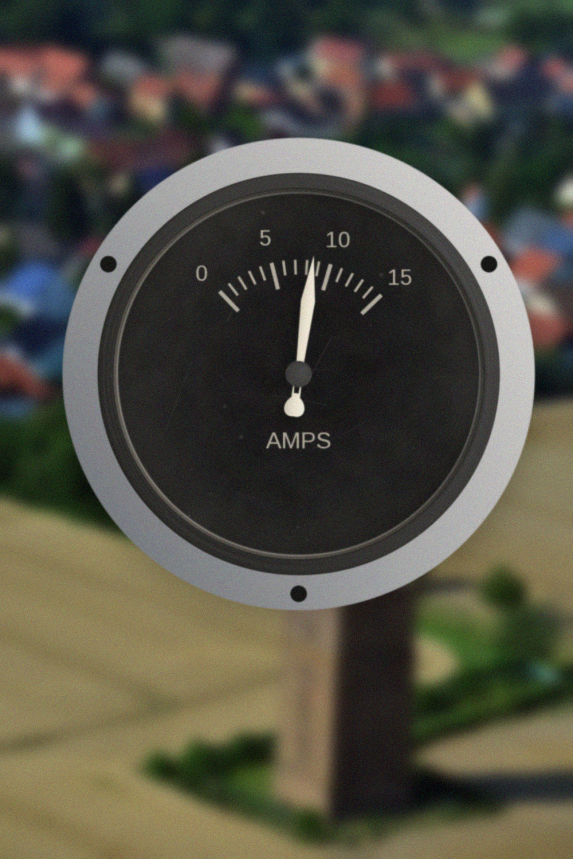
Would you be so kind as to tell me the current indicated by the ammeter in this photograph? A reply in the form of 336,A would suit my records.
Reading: 8.5,A
